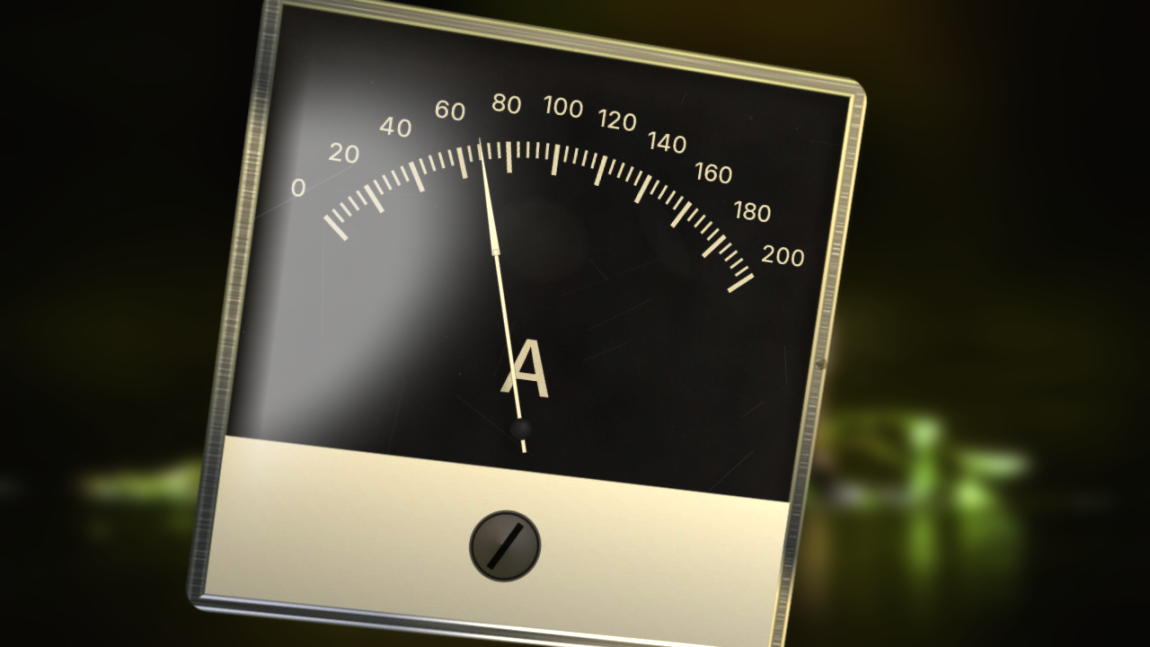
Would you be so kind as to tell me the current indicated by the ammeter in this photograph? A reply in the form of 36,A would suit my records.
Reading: 68,A
